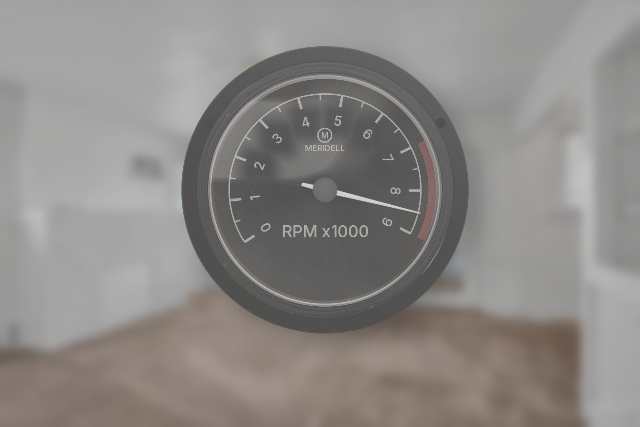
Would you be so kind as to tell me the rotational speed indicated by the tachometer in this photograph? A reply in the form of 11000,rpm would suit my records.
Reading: 8500,rpm
